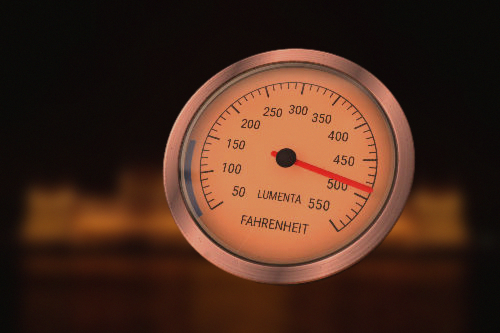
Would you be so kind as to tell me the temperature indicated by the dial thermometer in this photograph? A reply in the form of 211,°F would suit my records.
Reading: 490,°F
